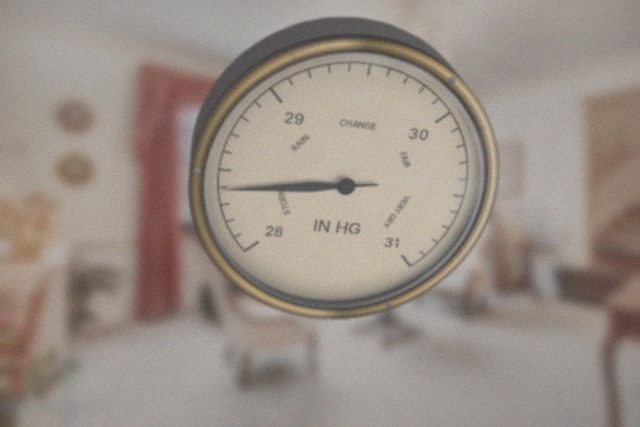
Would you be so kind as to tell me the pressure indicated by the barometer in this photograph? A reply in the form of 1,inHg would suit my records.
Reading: 28.4,inHg
